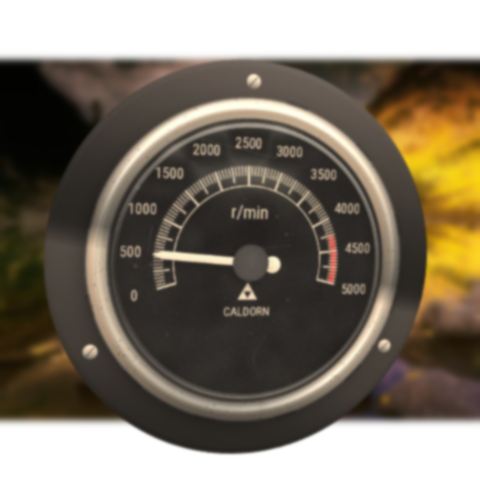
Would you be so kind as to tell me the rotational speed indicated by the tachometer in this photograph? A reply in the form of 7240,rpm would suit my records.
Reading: 500,rpm
